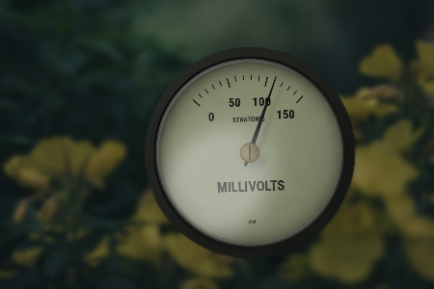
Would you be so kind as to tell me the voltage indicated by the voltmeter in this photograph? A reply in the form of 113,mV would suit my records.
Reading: 110,mV
